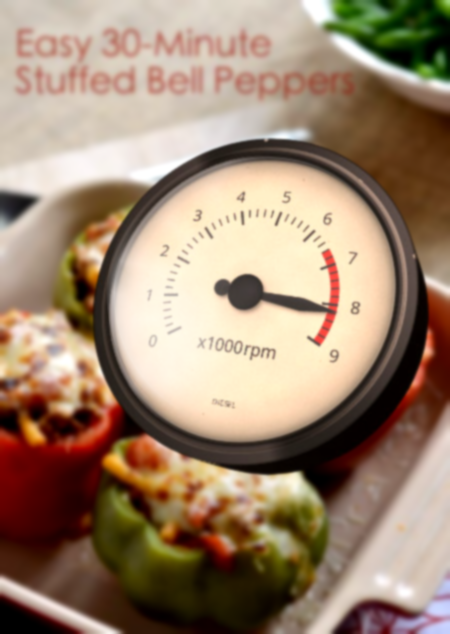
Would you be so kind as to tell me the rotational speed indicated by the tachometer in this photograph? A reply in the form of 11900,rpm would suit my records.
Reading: 8200,rpm
